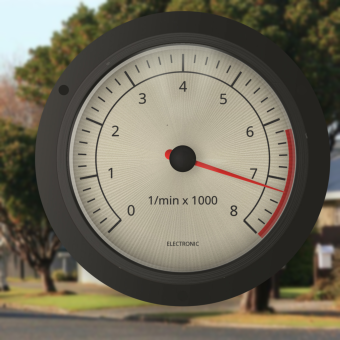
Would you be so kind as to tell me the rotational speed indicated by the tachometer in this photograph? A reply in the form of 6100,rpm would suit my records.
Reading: 7200,rpm
